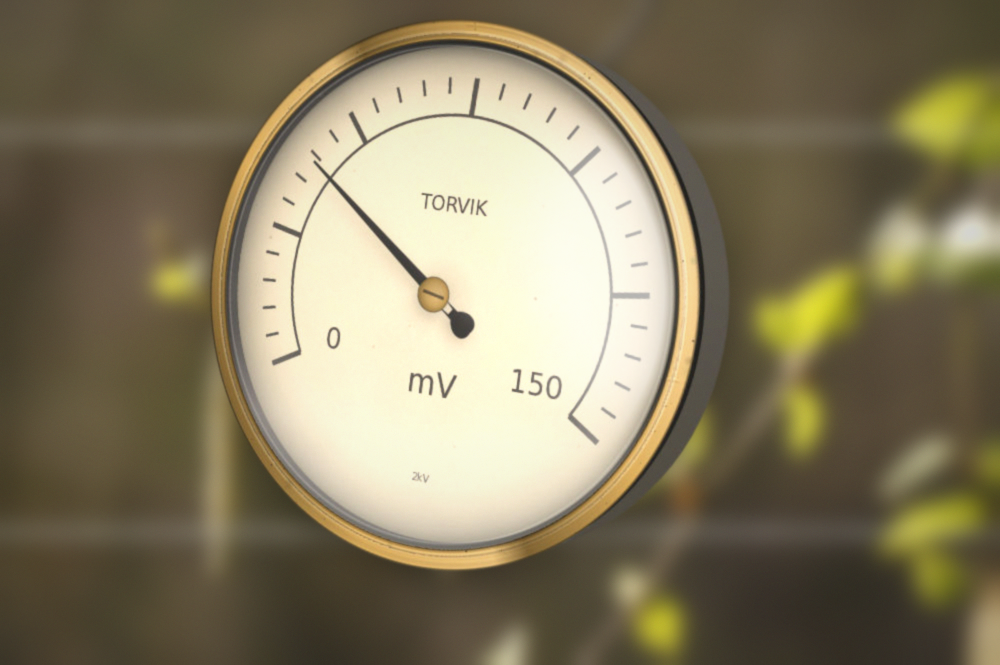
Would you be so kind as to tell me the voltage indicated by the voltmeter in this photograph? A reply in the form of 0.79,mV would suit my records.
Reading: 40,mV
